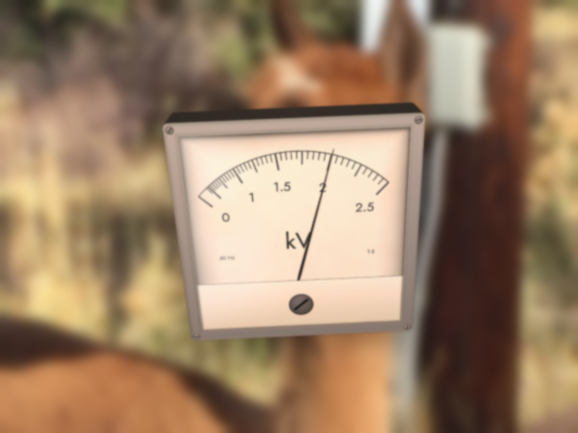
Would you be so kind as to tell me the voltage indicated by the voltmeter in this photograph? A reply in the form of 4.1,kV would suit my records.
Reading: 2,kV
